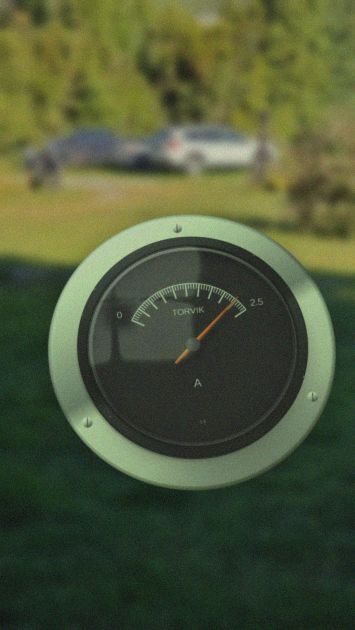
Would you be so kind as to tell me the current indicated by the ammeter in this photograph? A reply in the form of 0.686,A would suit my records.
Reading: 2.25,A
